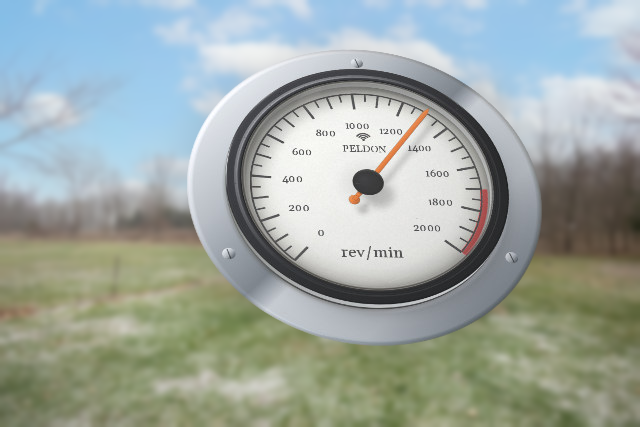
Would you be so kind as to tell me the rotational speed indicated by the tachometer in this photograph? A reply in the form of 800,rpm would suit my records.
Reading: 1300,rpm
